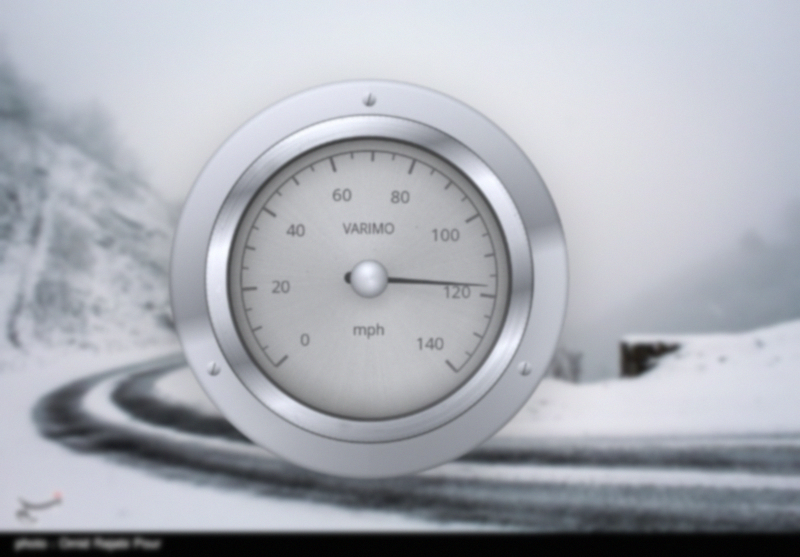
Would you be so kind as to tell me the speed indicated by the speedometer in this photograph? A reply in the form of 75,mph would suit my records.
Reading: 117.5,mph
